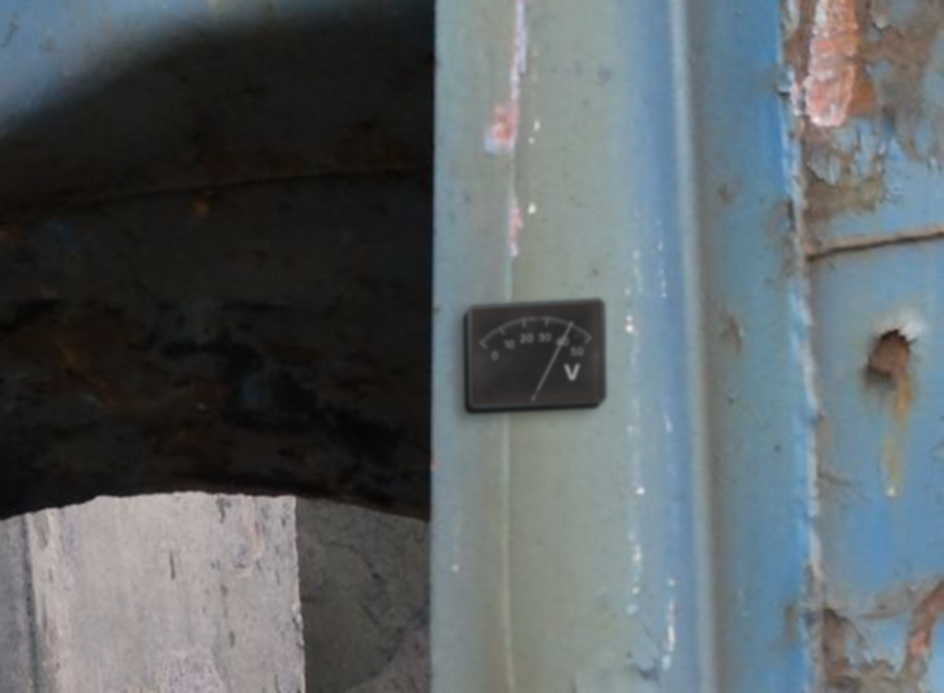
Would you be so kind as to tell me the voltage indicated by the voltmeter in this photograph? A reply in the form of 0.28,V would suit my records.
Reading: 40,V
